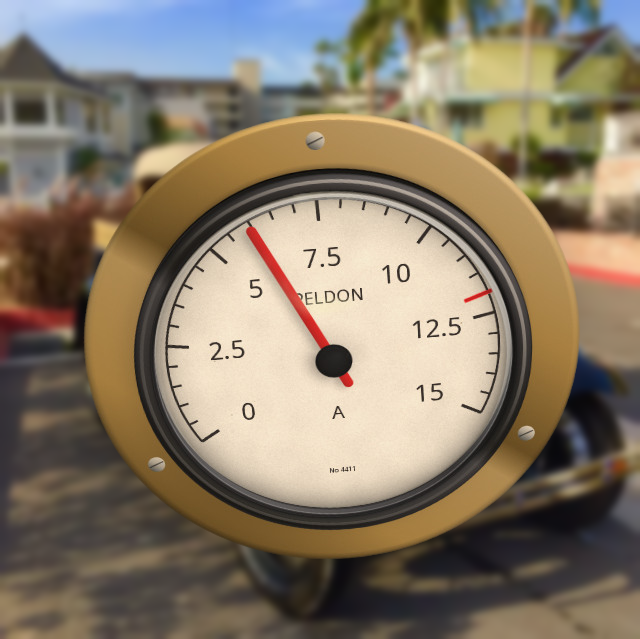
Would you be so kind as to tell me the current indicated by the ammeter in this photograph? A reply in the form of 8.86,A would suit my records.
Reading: 6,A
